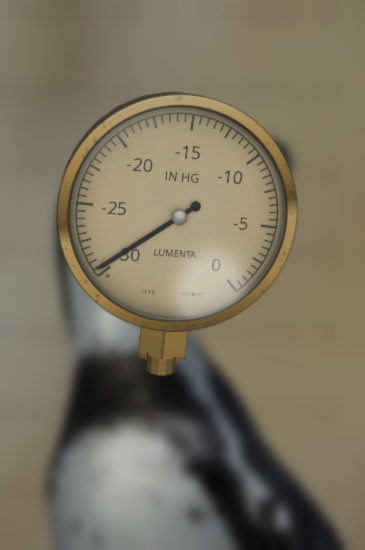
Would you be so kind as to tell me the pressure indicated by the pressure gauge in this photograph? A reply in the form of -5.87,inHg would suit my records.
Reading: -29.5,inHg
